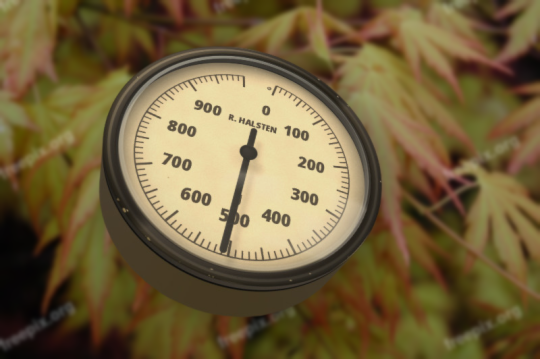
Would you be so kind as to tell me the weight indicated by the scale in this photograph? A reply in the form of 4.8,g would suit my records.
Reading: 510,g
